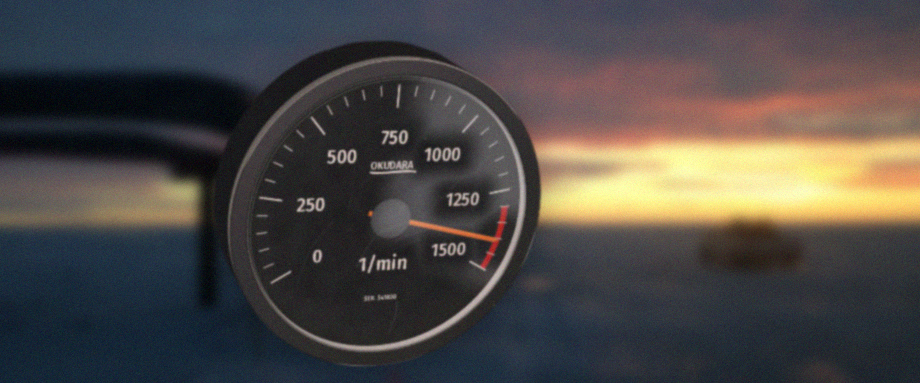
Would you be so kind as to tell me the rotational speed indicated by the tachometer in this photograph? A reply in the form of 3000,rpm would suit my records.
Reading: 1400,rpm
